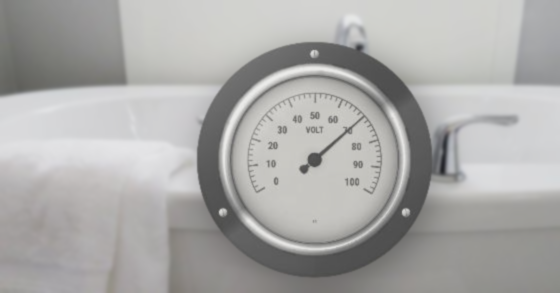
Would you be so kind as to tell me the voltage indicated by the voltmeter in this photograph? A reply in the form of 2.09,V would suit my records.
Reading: 70,V
